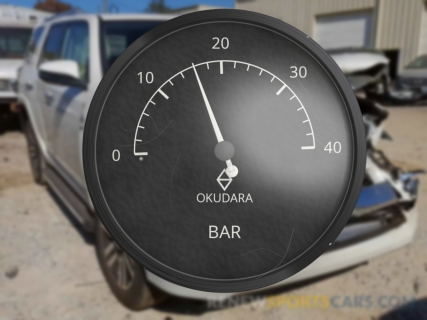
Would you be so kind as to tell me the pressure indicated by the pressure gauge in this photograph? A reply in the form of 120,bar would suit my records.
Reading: 16,bar
